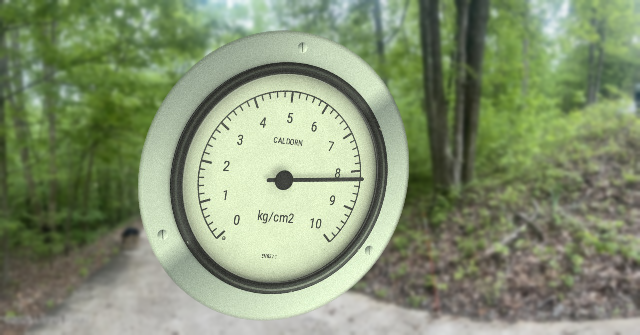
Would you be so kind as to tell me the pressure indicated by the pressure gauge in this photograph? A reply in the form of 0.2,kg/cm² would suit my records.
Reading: 8.2,kg/cm²
